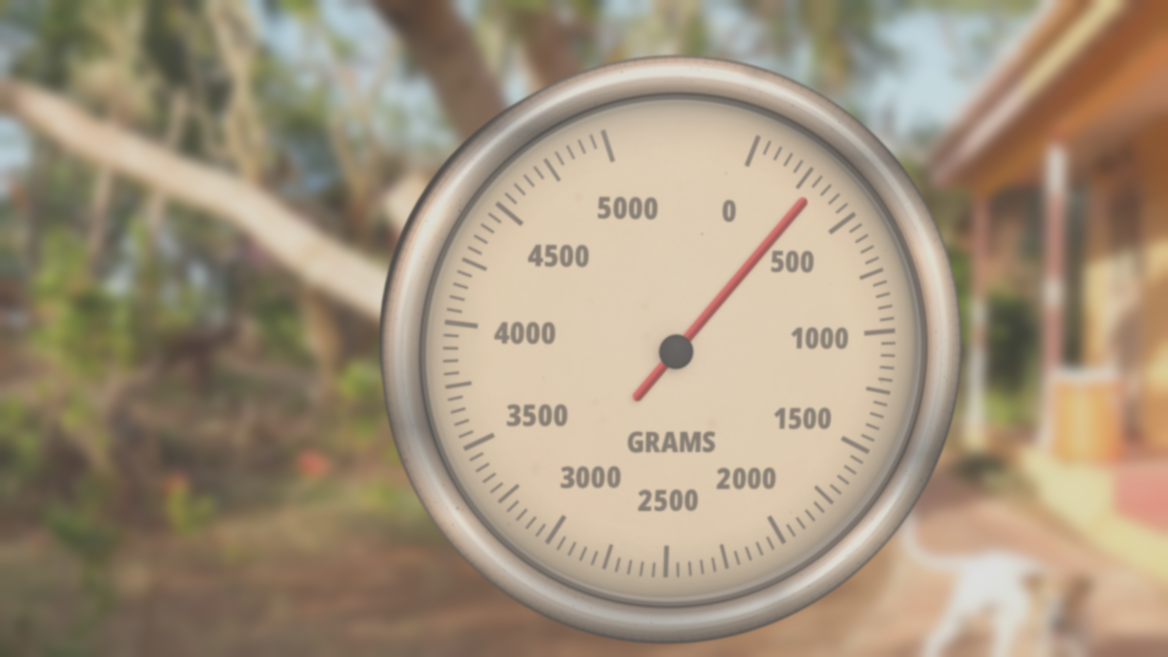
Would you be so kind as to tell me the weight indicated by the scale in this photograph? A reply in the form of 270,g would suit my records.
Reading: 300,g
